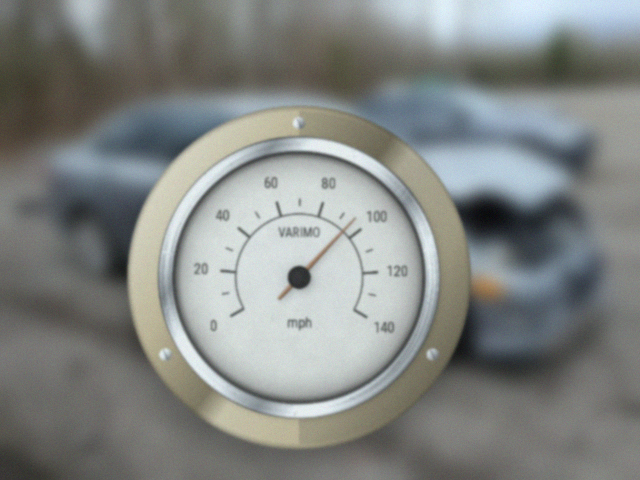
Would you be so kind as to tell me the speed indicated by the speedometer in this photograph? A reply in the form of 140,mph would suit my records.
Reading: 95,mph
